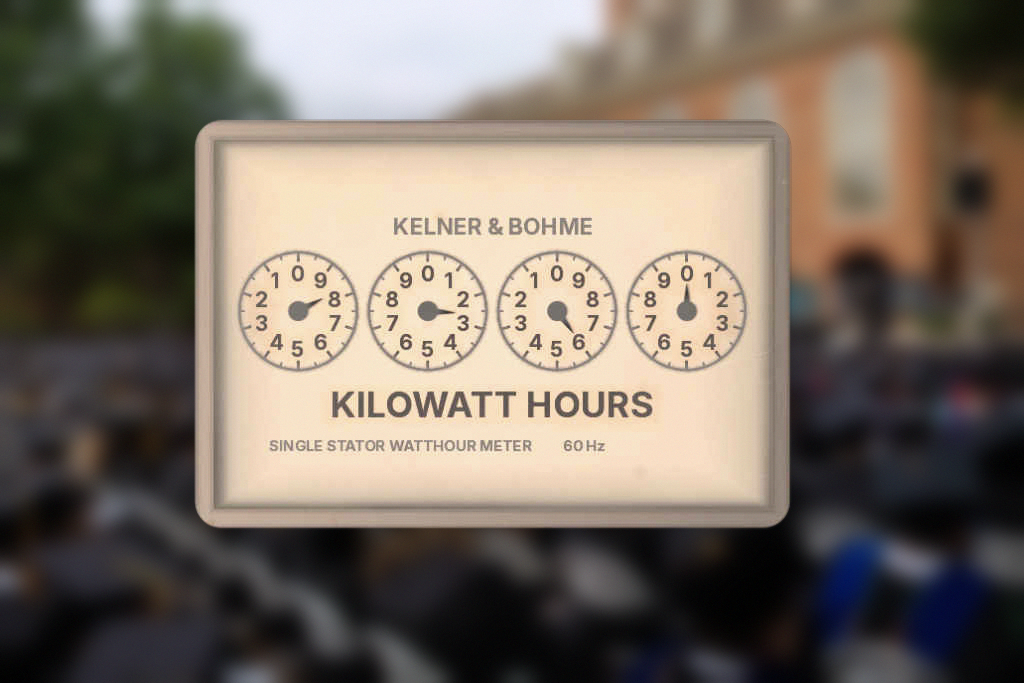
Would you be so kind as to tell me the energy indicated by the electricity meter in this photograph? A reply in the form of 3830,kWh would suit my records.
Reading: 8260,kWh
